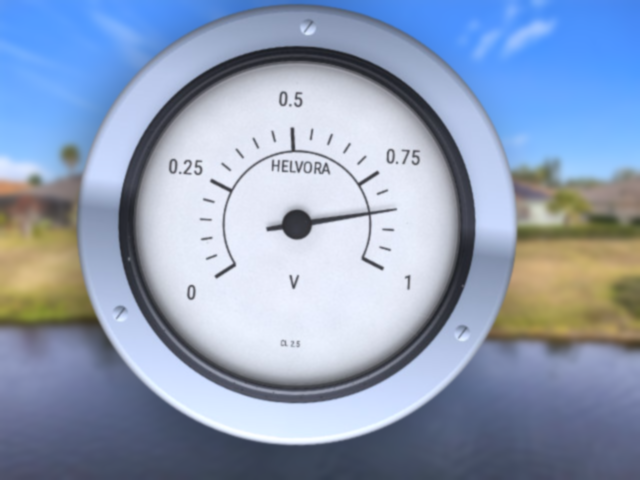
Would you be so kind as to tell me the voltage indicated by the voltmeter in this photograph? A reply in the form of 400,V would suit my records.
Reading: 0.85,V
